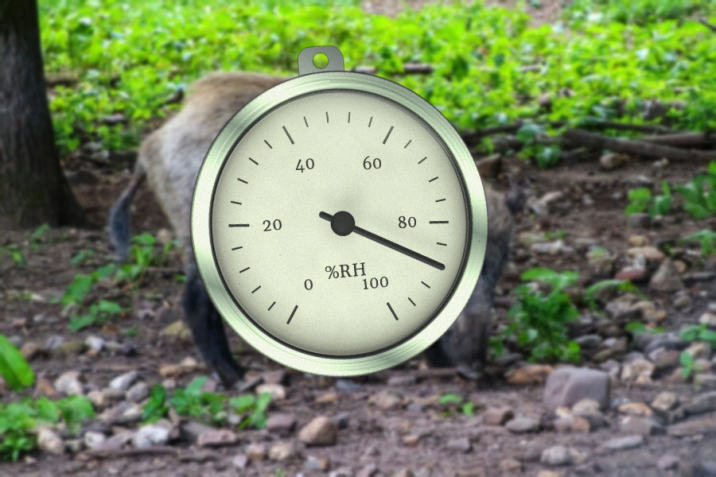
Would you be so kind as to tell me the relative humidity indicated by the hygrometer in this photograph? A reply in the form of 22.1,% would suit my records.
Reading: 88,%
